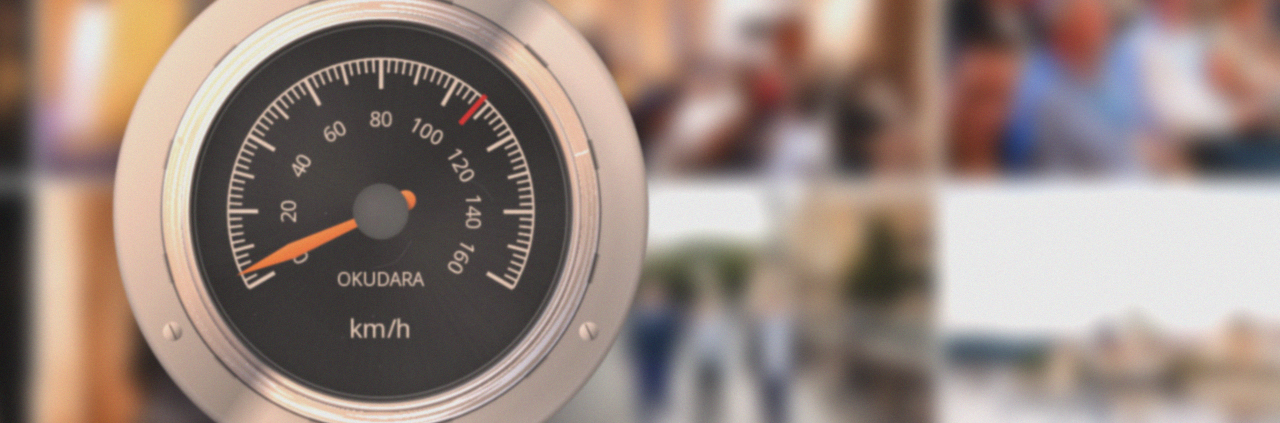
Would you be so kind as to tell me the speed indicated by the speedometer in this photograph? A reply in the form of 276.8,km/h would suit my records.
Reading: 4,km/h
